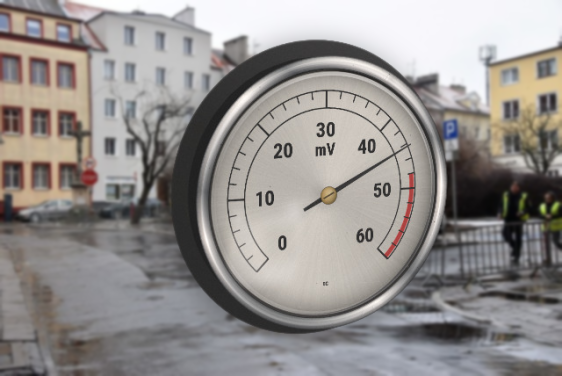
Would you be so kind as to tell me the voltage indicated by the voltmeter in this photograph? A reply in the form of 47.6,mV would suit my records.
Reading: 44,mV
